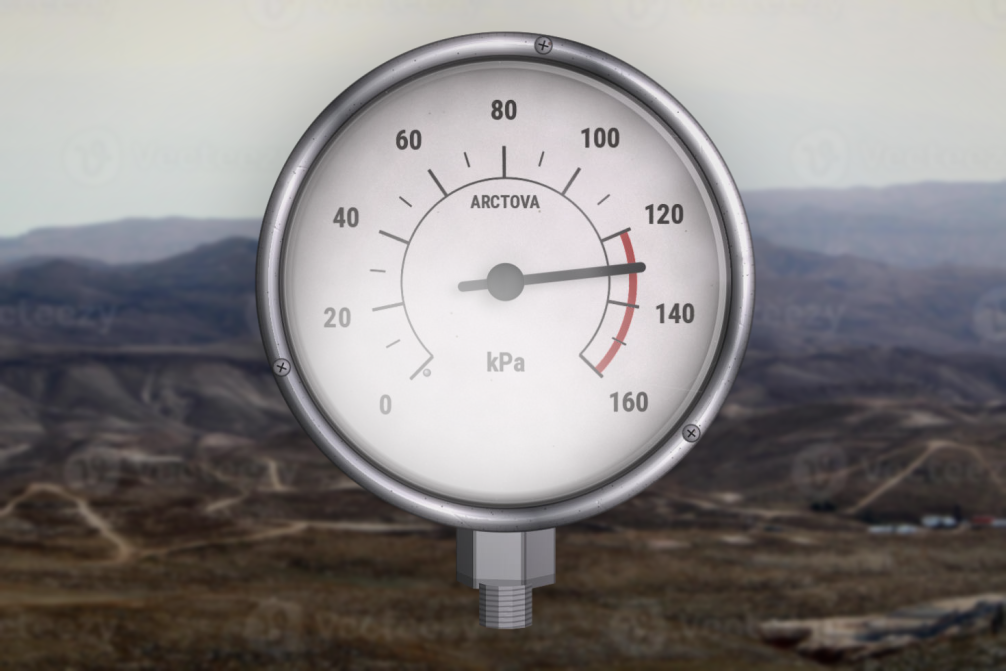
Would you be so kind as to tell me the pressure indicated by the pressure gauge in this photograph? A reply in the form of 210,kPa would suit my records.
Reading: 130,kPa
